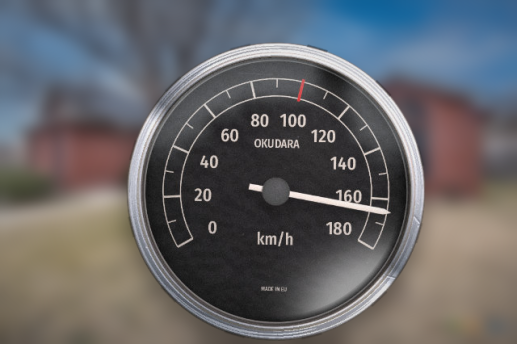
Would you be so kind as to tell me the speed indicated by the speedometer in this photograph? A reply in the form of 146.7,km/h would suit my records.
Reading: 165,km/h
